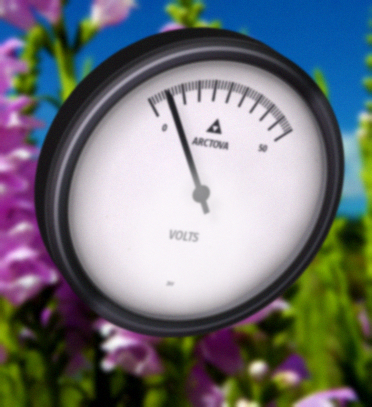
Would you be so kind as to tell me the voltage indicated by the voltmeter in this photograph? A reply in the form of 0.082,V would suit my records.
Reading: 5,V
